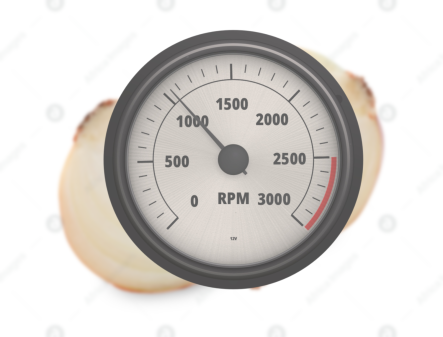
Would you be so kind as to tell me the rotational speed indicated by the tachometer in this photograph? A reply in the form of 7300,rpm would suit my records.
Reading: 1050,rpm
